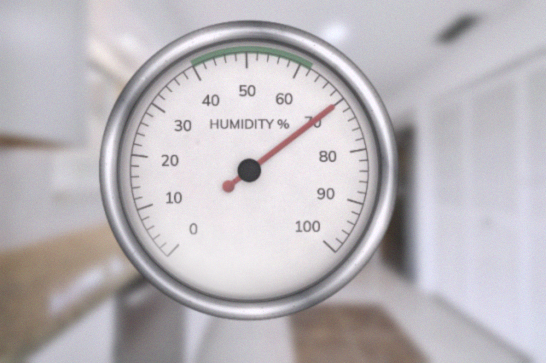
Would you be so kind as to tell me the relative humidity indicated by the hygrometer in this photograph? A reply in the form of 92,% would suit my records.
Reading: 70,%
